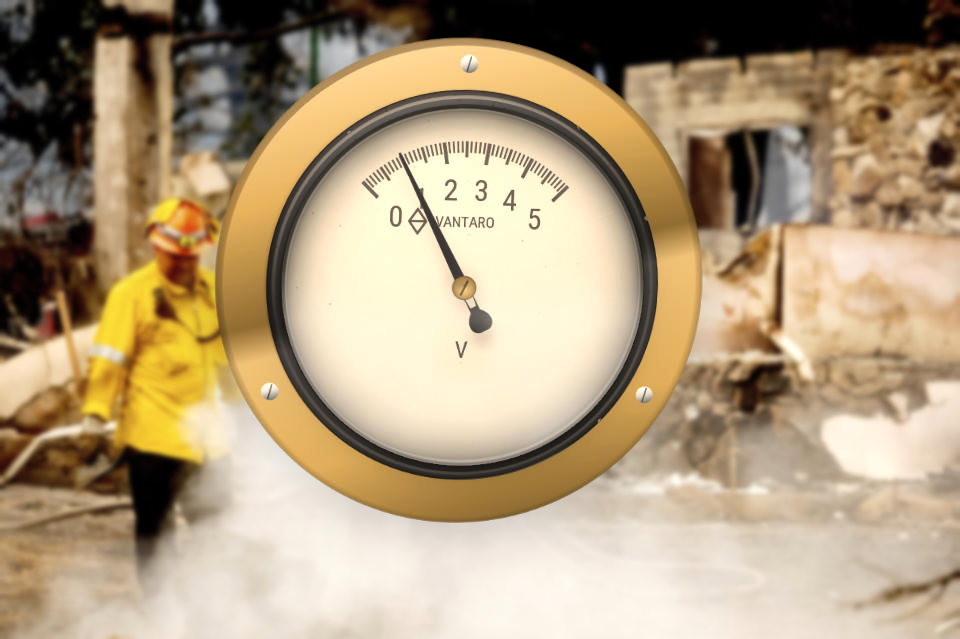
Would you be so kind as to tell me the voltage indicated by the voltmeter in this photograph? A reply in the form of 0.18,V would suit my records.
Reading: 1,V
